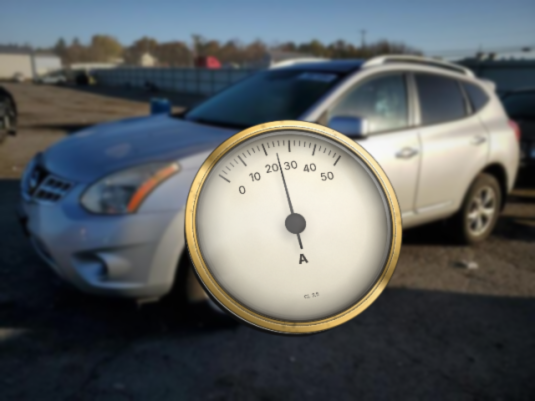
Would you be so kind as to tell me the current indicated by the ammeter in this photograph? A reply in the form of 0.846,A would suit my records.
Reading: 24,A
